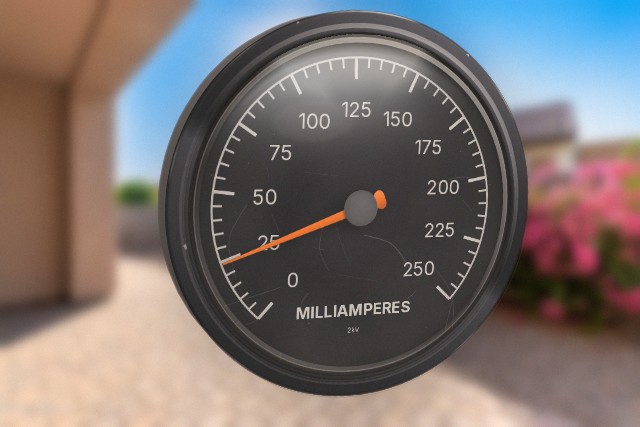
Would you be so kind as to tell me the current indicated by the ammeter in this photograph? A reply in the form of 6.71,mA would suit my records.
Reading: 25,mA
